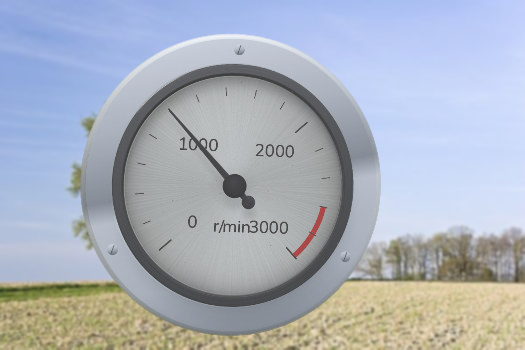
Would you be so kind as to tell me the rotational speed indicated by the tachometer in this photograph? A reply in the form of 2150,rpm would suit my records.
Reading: 1000,rpm
